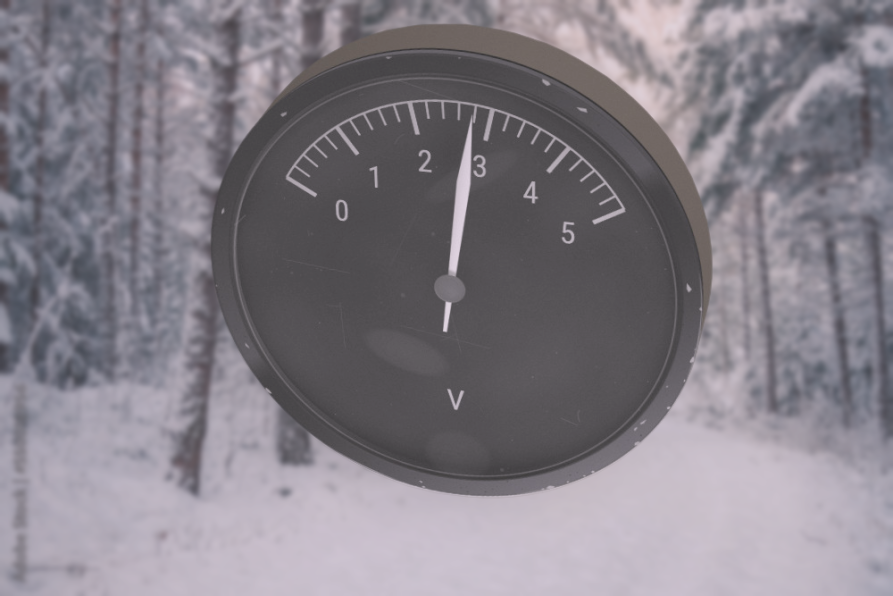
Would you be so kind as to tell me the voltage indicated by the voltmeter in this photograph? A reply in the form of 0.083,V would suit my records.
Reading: 2.8,V
